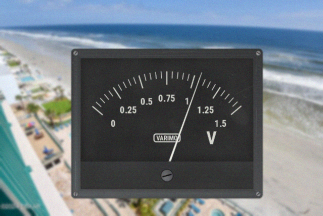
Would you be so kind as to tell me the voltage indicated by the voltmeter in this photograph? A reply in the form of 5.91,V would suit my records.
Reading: 1.05,V
